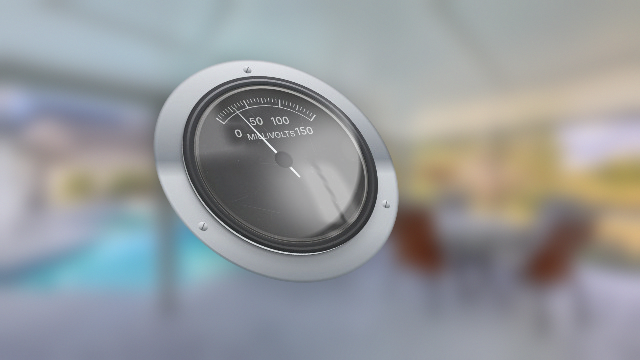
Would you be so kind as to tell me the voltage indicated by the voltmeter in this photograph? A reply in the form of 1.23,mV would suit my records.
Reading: 25,mV
